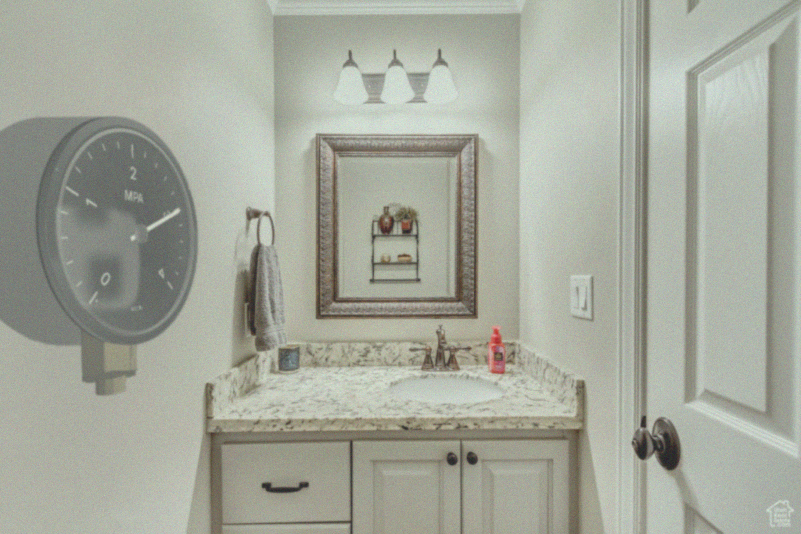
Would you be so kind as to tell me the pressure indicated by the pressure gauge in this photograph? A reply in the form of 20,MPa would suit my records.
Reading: 3,MPa
